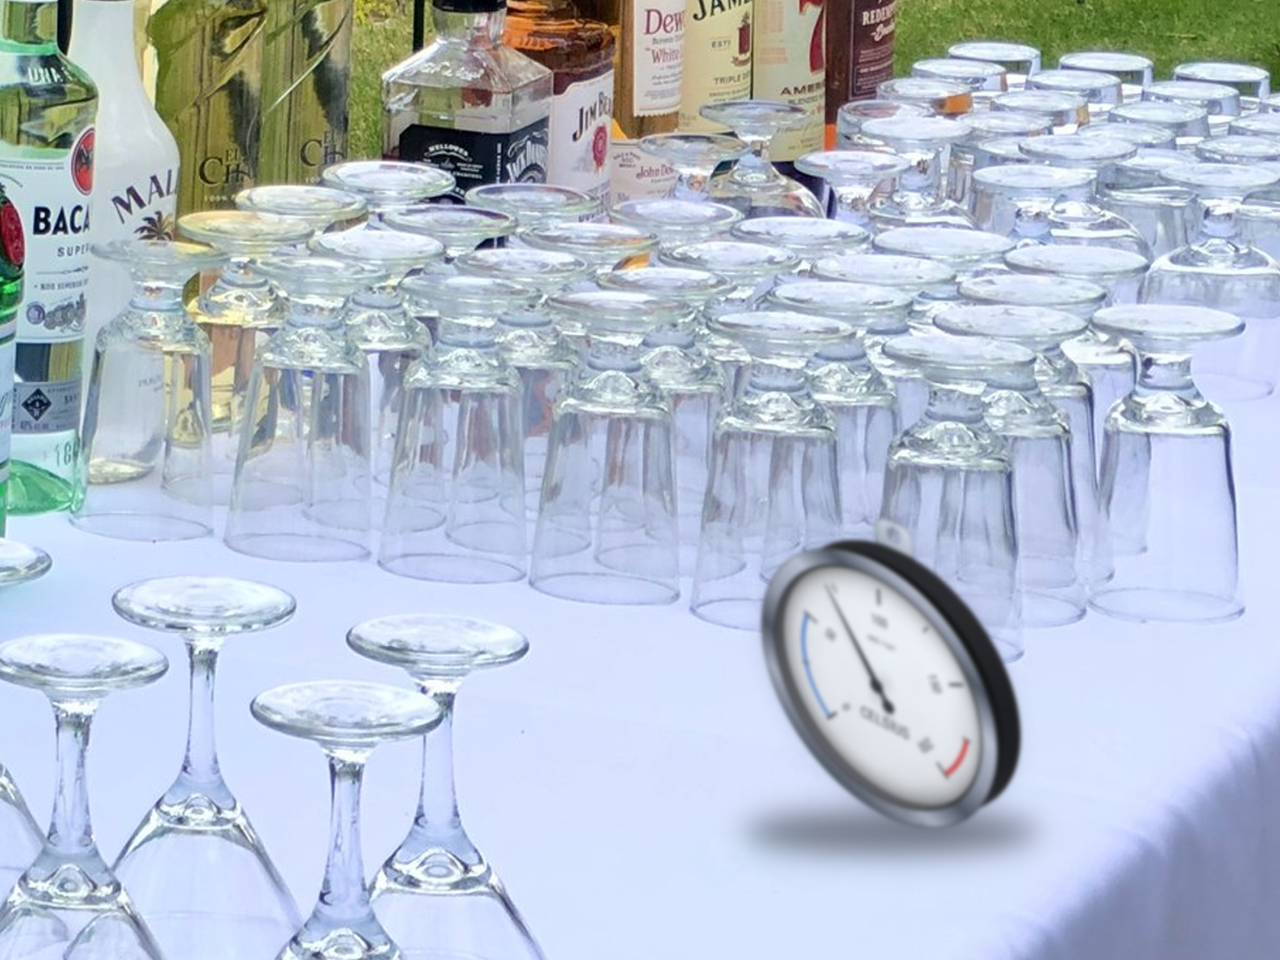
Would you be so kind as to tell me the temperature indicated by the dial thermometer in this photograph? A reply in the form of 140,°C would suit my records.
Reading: 75,°C
